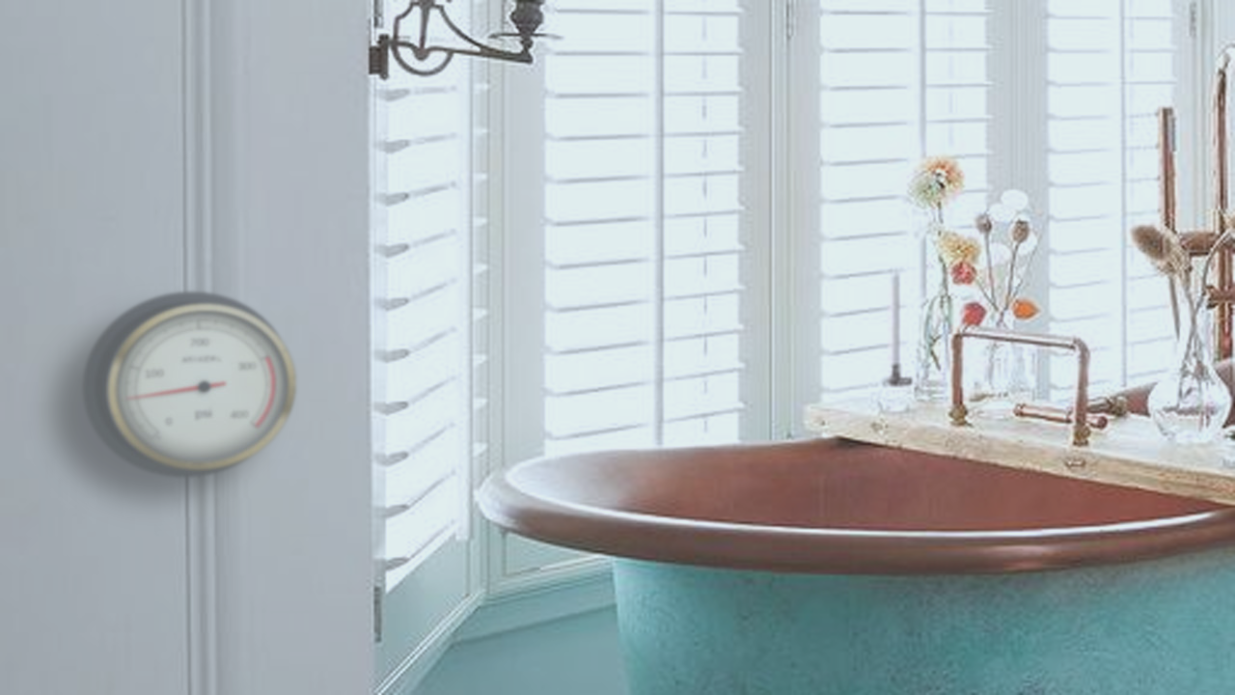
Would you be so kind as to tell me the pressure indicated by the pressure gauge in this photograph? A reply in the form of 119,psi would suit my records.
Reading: 60,psi
